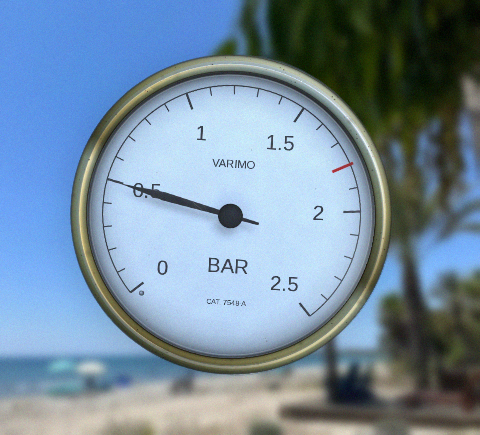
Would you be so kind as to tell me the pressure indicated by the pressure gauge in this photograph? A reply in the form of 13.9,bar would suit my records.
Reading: 0.5,bar
